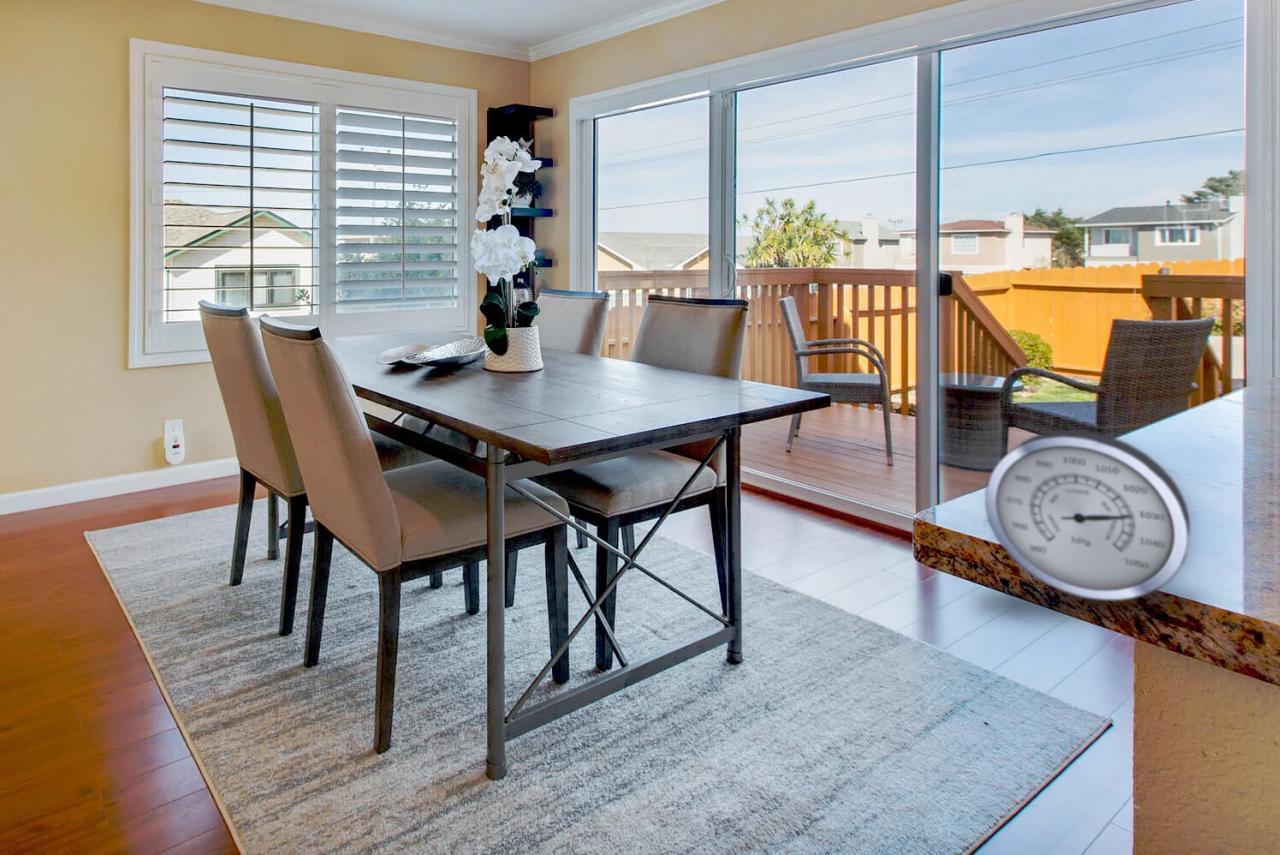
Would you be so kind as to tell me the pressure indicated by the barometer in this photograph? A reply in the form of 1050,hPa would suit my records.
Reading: 1030,hPa
